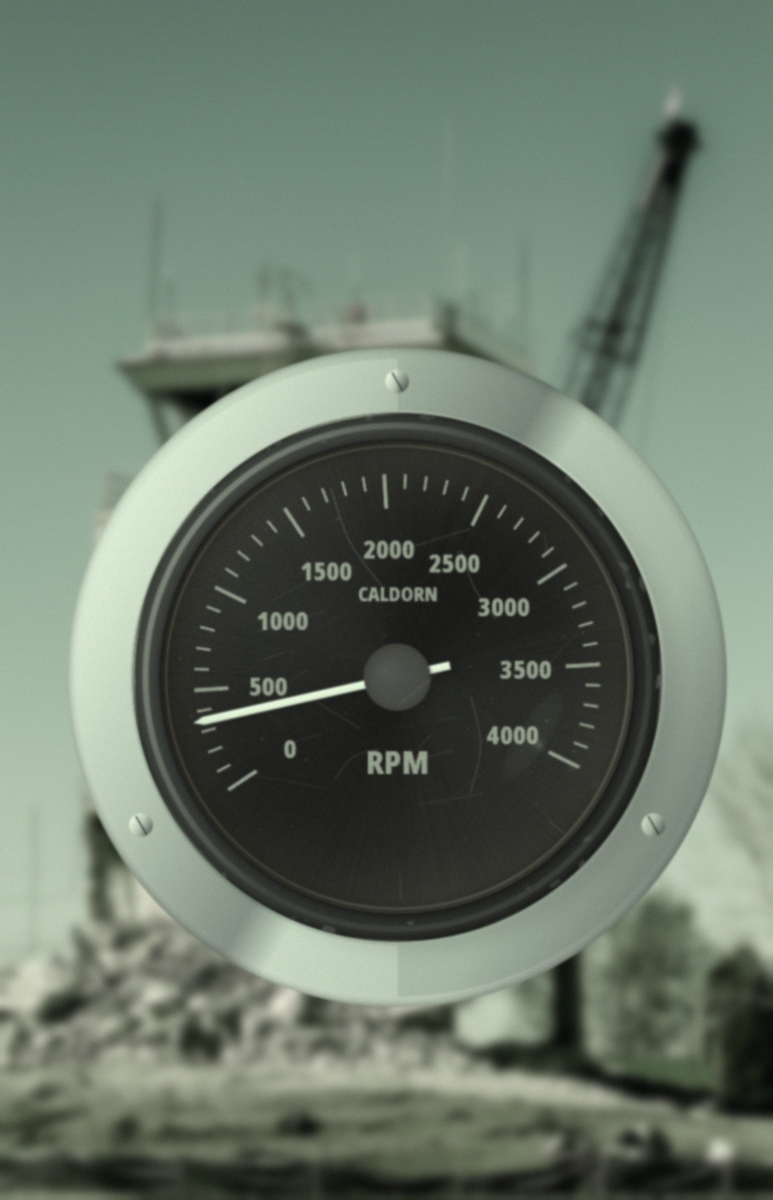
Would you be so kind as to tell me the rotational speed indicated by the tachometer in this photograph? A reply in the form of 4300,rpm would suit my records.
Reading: 350,rpm
